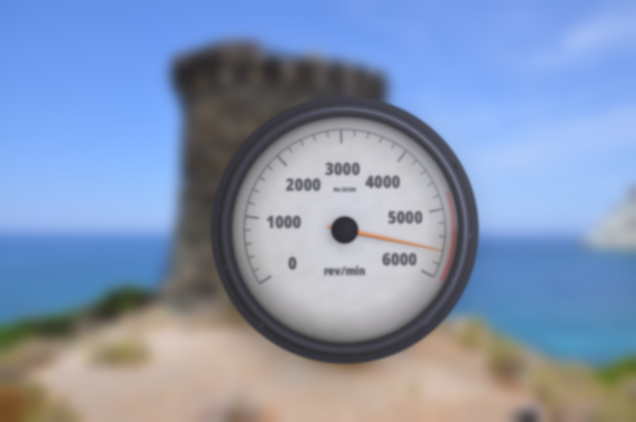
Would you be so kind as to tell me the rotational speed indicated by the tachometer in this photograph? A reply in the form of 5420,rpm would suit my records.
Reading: 5600,rpm
